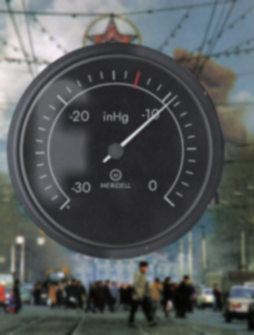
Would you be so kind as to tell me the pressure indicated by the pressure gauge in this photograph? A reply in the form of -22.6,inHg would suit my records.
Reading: -9.5,inHg
